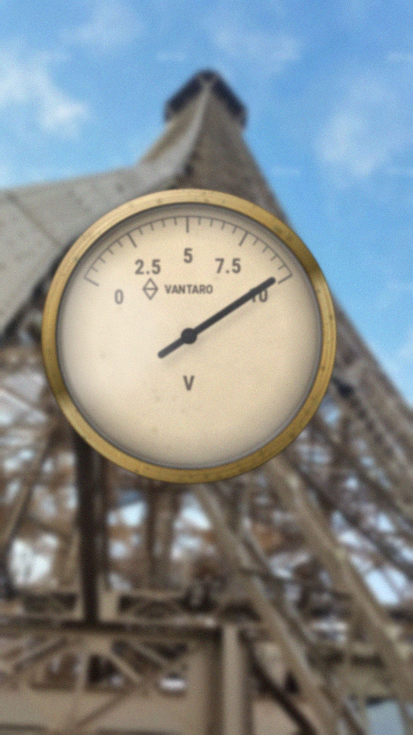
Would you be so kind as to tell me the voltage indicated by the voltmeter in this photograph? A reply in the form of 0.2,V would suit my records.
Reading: 9.75,V
